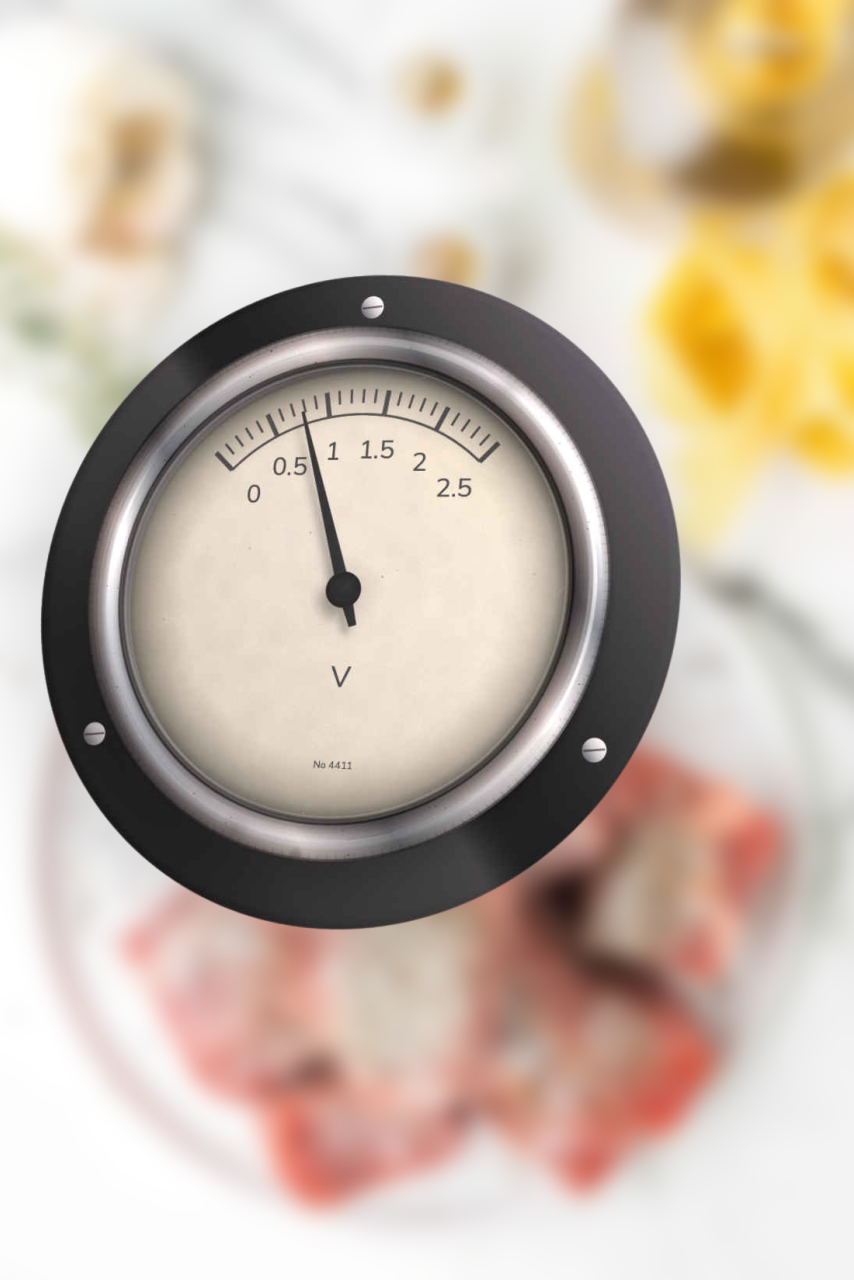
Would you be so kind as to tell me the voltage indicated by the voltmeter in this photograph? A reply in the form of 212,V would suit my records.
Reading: 0.8,V
